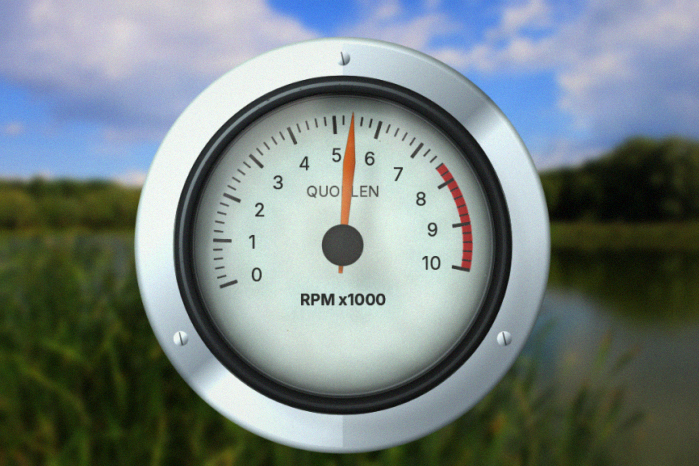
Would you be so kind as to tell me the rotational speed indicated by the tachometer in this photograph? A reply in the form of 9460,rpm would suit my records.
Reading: 5400,rpm
